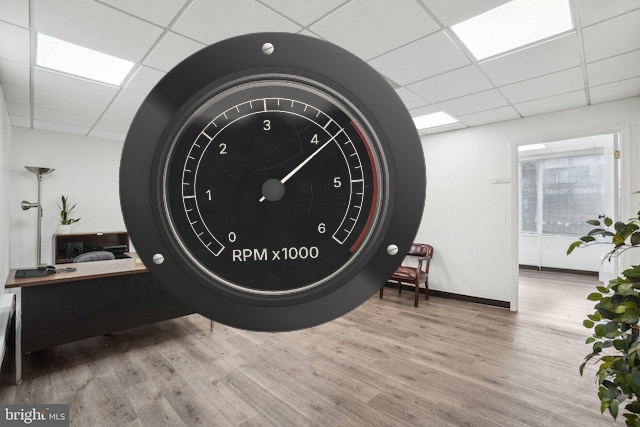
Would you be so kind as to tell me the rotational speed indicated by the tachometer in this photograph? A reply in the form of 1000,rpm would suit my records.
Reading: 4200,rpm
